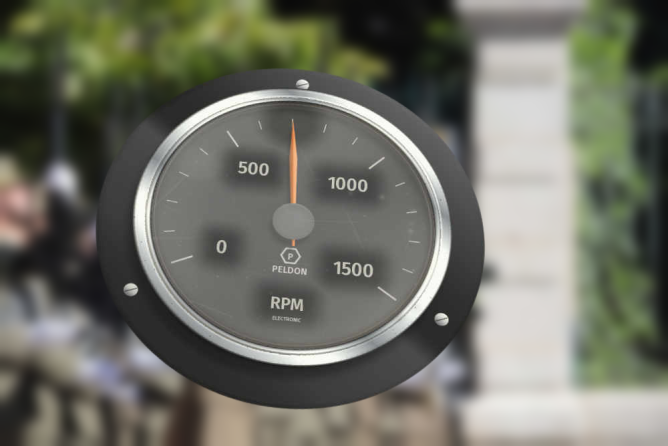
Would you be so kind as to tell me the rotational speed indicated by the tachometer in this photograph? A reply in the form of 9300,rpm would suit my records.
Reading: 700,rpm
